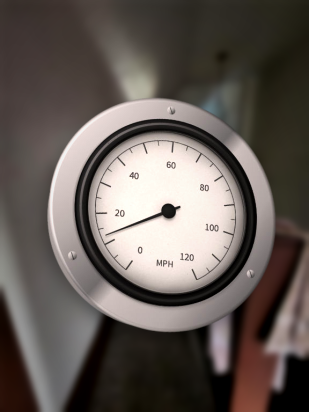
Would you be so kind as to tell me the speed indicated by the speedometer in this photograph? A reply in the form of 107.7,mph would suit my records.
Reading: 12.5,mph
